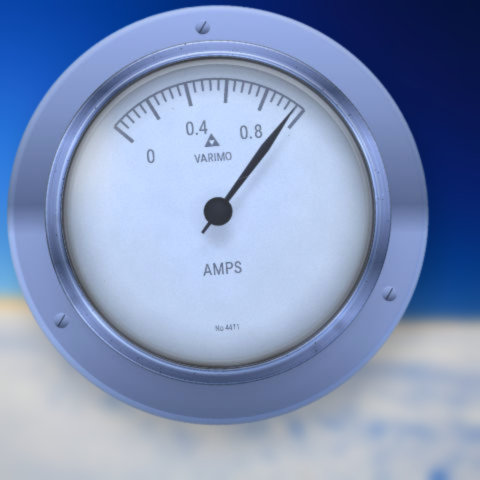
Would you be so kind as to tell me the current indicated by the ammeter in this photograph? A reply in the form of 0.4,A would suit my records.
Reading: 0.96,A
